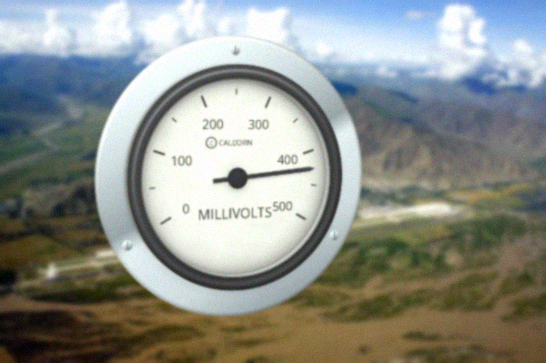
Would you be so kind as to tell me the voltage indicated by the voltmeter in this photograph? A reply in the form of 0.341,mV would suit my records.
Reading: 425,mV
